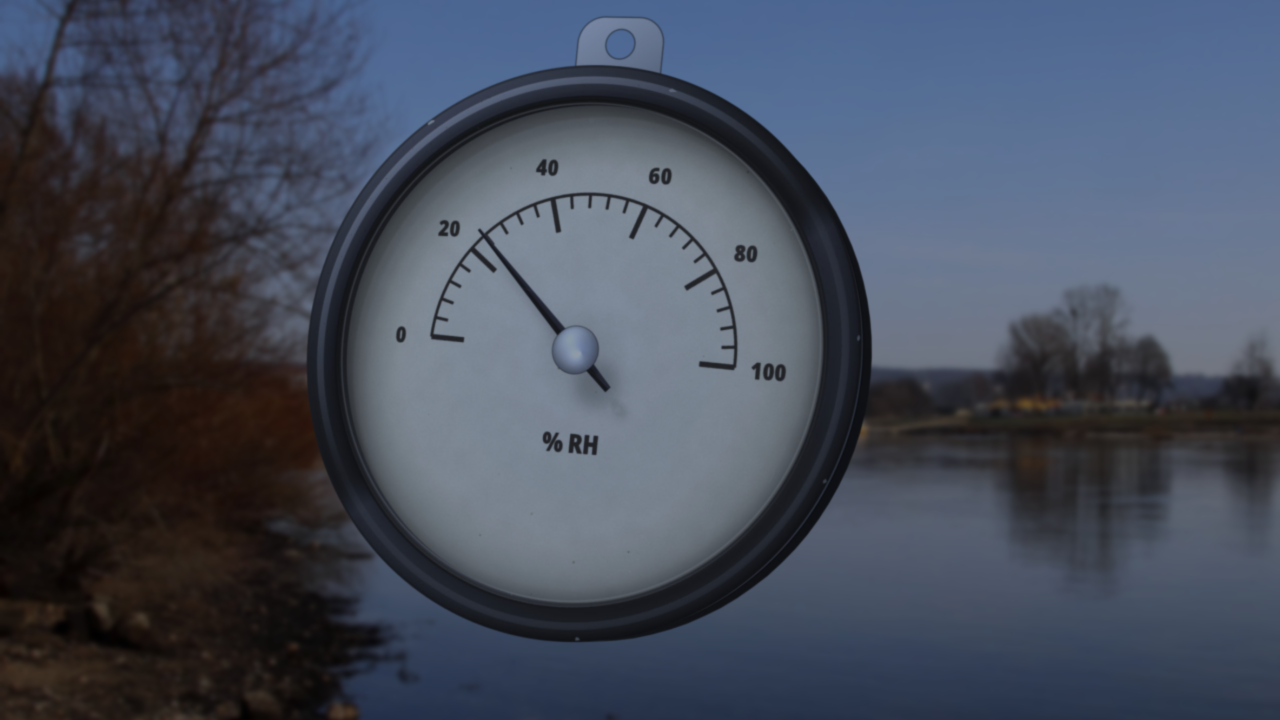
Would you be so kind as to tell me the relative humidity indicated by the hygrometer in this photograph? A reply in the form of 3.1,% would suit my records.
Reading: 24,%
